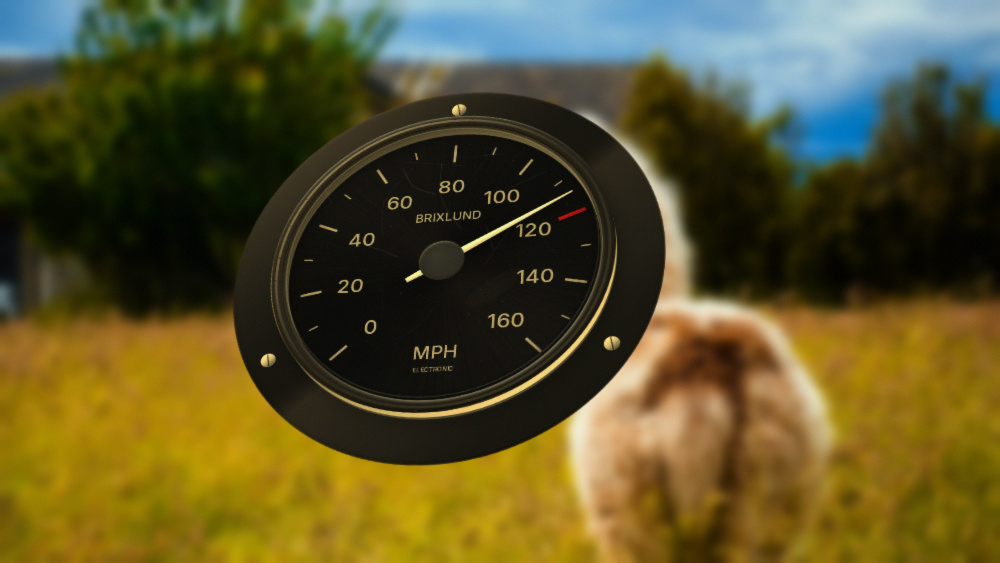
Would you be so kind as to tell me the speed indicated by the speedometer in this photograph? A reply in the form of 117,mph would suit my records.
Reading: 115,mph
